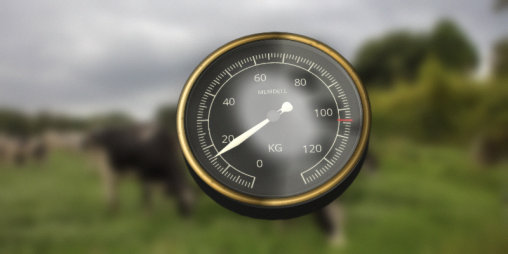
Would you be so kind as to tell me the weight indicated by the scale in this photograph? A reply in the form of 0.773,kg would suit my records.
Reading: 15,kg
